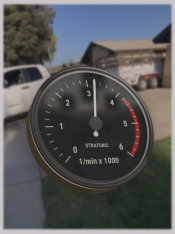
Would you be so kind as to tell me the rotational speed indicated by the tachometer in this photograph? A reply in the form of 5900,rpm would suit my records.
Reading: 3200,rpm
